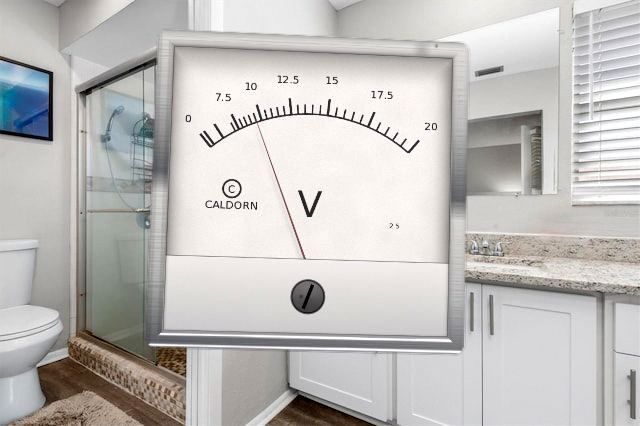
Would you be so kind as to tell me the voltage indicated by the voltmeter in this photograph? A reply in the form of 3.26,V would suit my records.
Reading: 9.5,V
